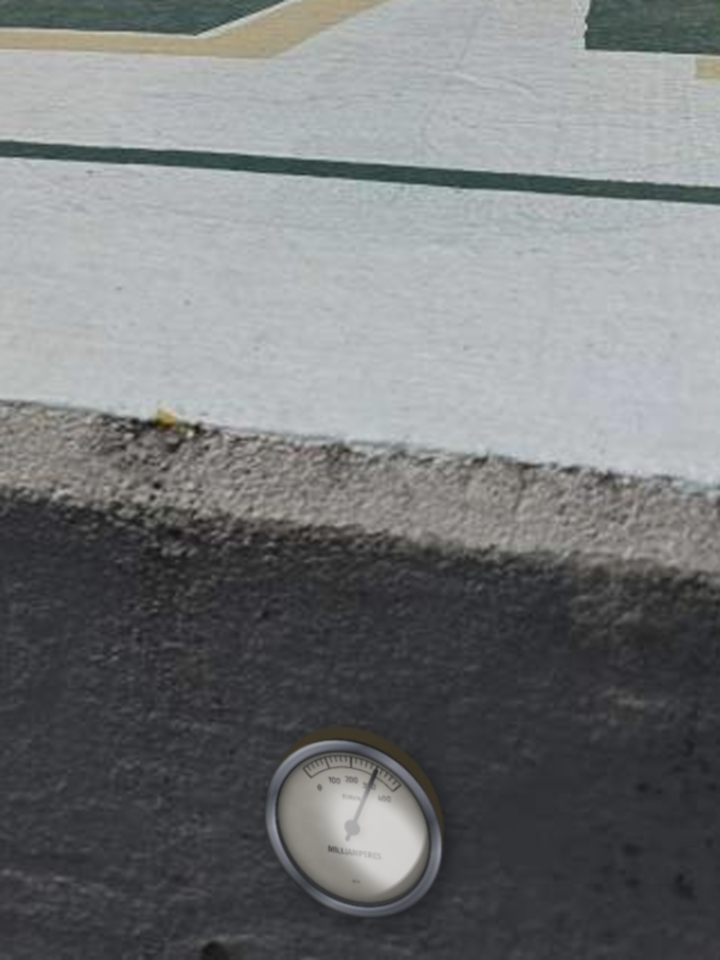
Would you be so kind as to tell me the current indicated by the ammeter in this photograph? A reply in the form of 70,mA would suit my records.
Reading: 300,mA
